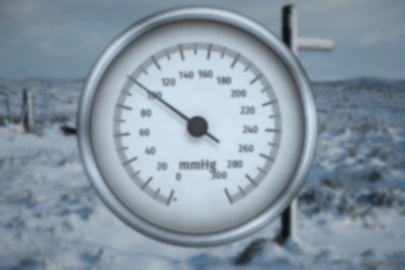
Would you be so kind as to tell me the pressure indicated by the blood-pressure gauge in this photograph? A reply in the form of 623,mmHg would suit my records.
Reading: 100,mmHg
